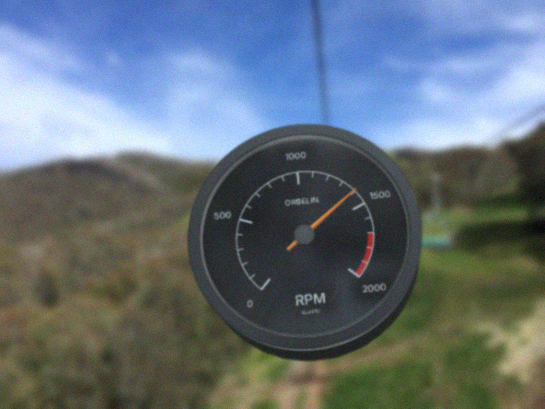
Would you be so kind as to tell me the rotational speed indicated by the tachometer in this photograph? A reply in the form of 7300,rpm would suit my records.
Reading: 1400,rpm
